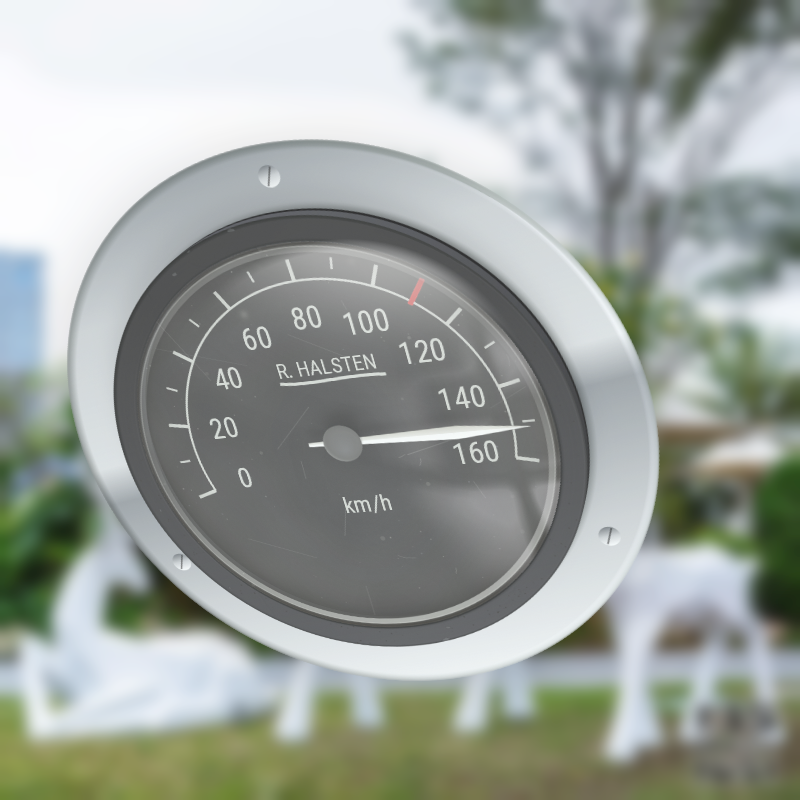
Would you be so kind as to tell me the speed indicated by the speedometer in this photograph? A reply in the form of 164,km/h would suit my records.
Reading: 150,km/h
